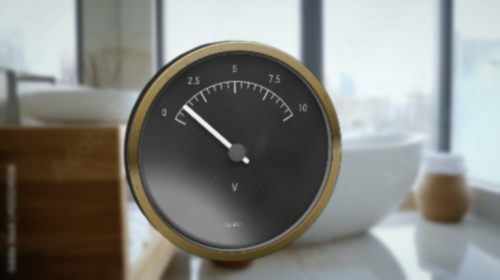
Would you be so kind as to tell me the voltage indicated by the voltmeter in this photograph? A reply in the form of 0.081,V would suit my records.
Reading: 1,V
